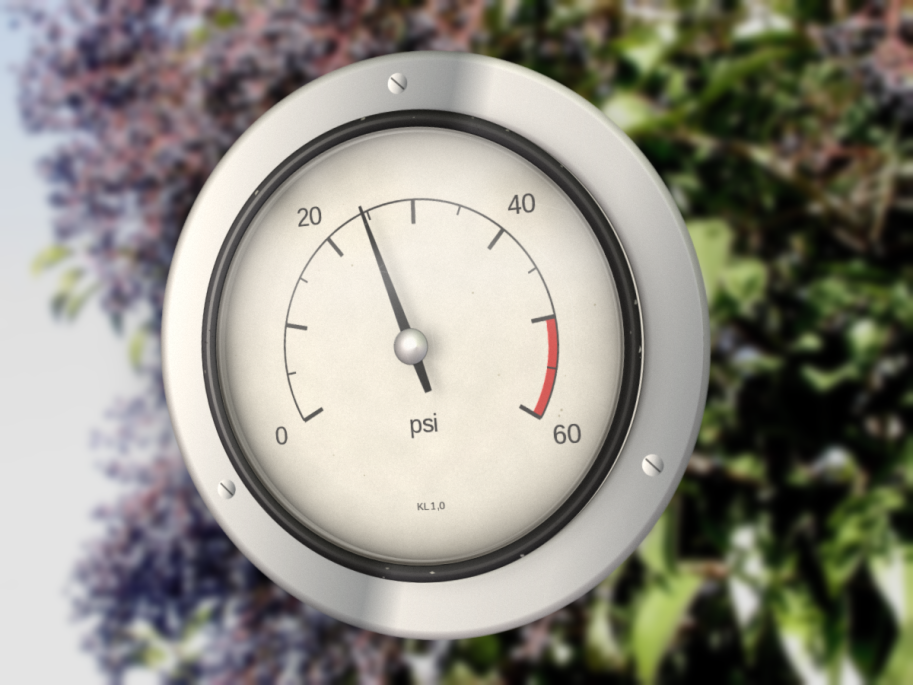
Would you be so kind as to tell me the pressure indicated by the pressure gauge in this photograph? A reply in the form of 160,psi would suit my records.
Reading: 25,psi
